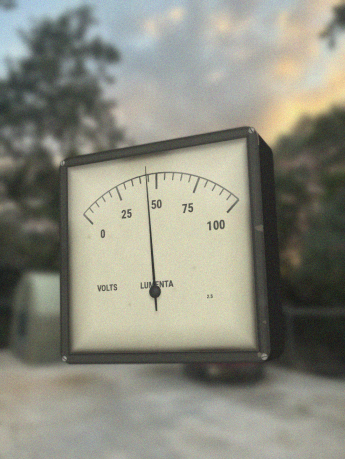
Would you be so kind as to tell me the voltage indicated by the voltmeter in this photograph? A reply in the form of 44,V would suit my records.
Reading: 45,V
